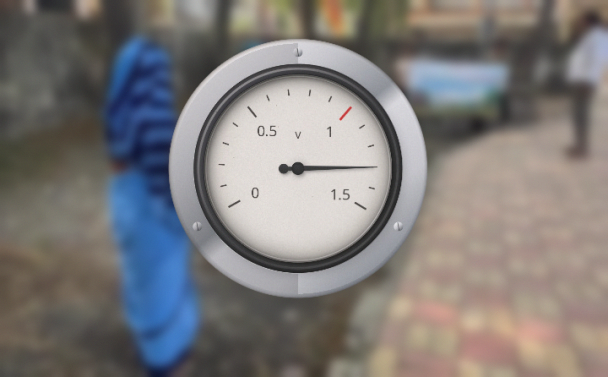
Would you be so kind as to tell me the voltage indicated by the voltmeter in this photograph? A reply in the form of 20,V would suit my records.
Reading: 1.3,V
